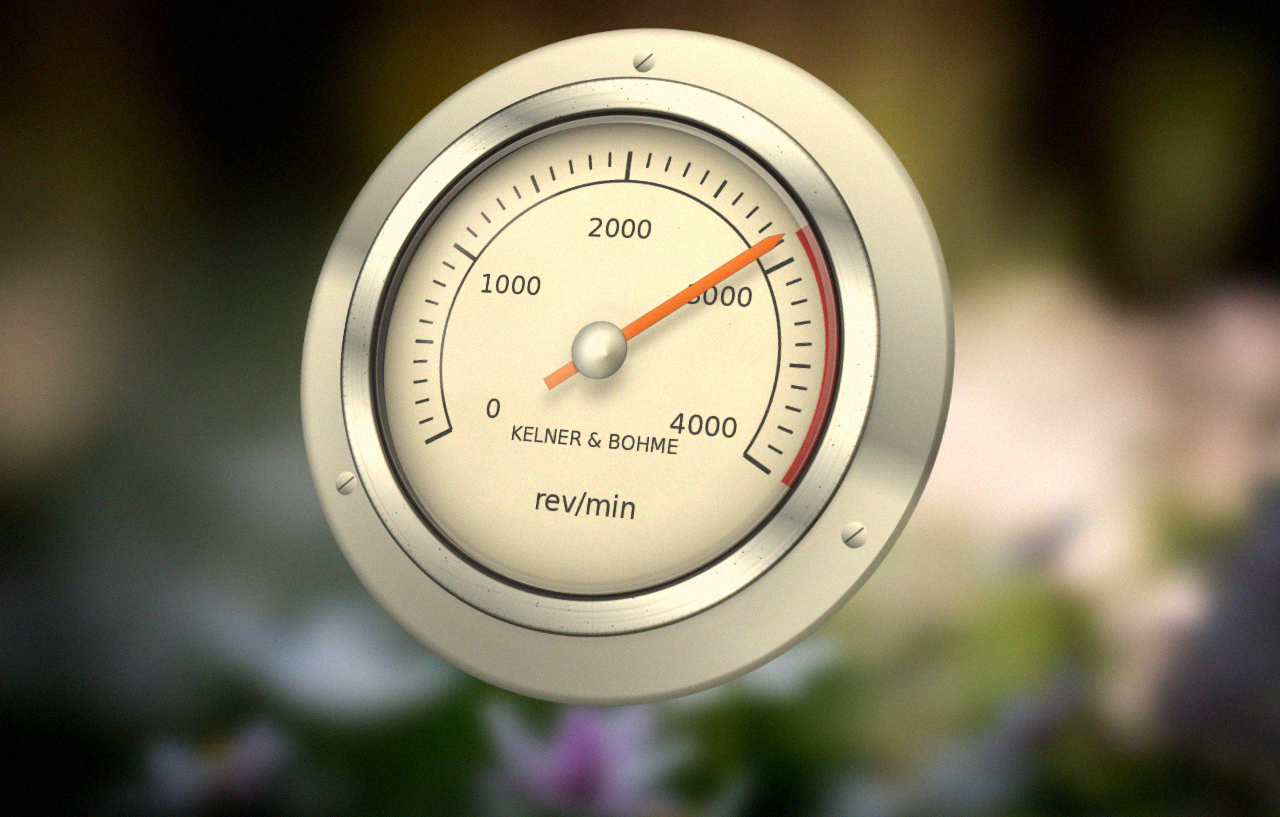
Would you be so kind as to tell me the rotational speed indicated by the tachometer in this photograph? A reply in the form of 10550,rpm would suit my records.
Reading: 2900,rpm
